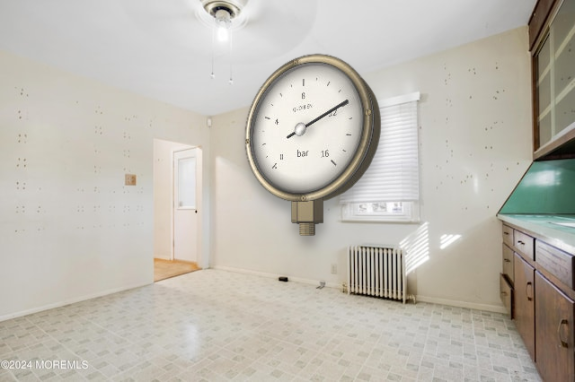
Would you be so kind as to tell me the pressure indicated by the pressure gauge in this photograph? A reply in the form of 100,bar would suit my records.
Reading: 12,bar
